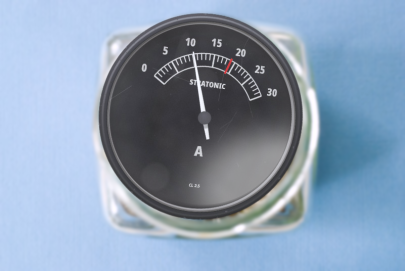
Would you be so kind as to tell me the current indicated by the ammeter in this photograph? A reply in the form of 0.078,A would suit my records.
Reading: 10,A
